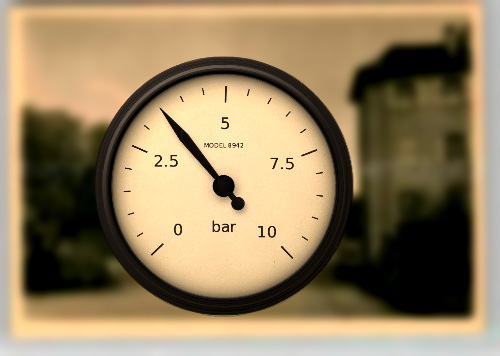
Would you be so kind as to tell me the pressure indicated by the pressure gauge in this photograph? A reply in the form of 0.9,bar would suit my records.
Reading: 3.5,bar
